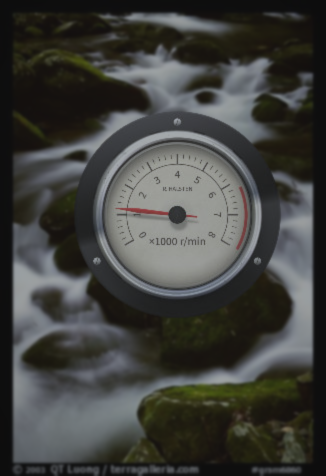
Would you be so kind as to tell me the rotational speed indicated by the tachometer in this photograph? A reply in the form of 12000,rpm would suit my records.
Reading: 1200,rpm
